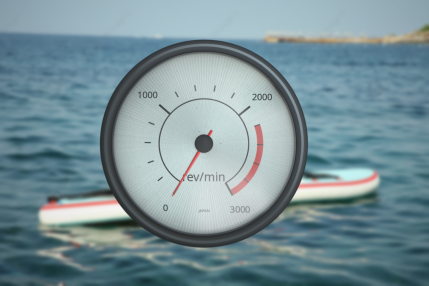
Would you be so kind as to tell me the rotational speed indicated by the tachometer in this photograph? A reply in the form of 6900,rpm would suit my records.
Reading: 0,rpm
